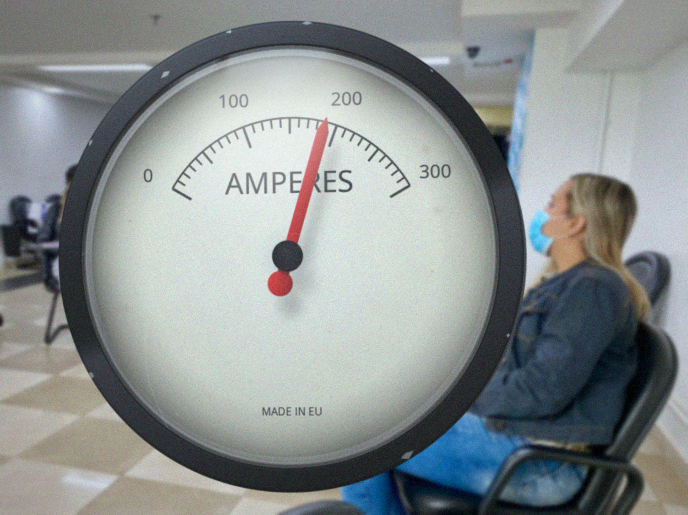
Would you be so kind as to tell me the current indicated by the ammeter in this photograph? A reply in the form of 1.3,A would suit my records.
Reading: 190,A
